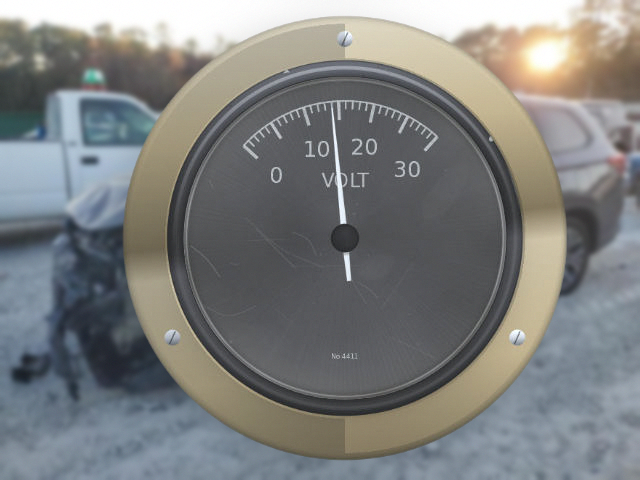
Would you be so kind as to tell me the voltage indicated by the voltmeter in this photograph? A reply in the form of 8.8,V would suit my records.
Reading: 14,V
